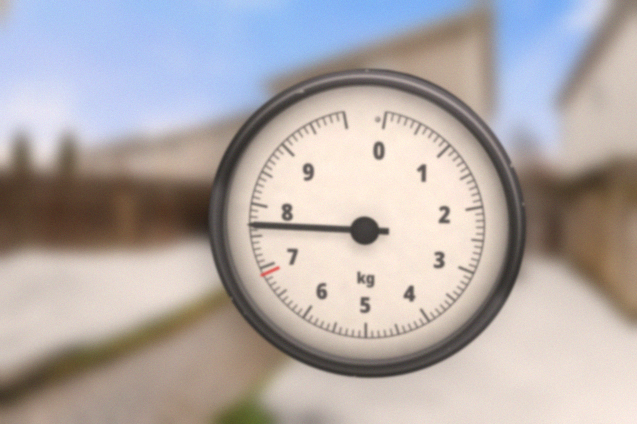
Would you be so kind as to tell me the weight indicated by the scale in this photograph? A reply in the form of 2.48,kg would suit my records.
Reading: 7.7,kg
